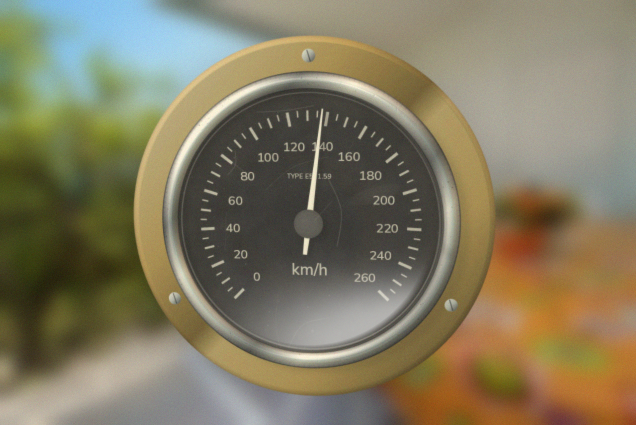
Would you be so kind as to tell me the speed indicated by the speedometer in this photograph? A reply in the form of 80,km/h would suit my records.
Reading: 137.5,km/h
